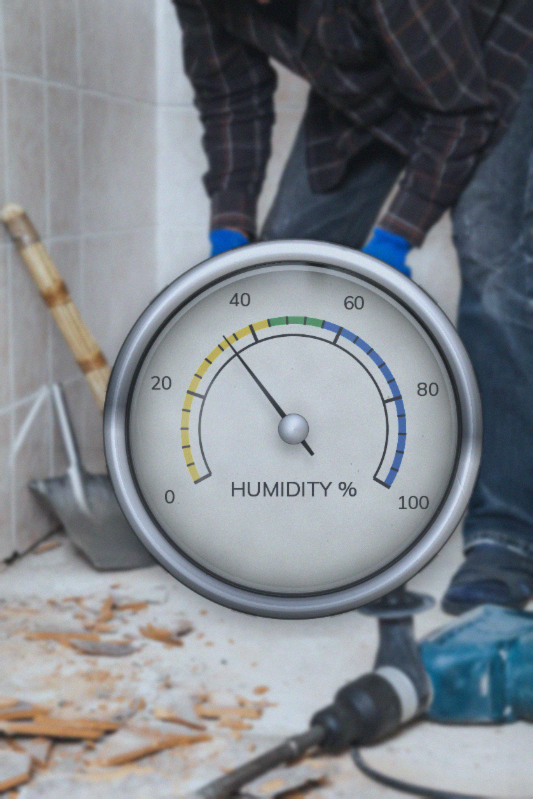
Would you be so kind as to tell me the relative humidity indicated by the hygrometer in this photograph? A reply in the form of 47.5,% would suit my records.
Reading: 34,%
